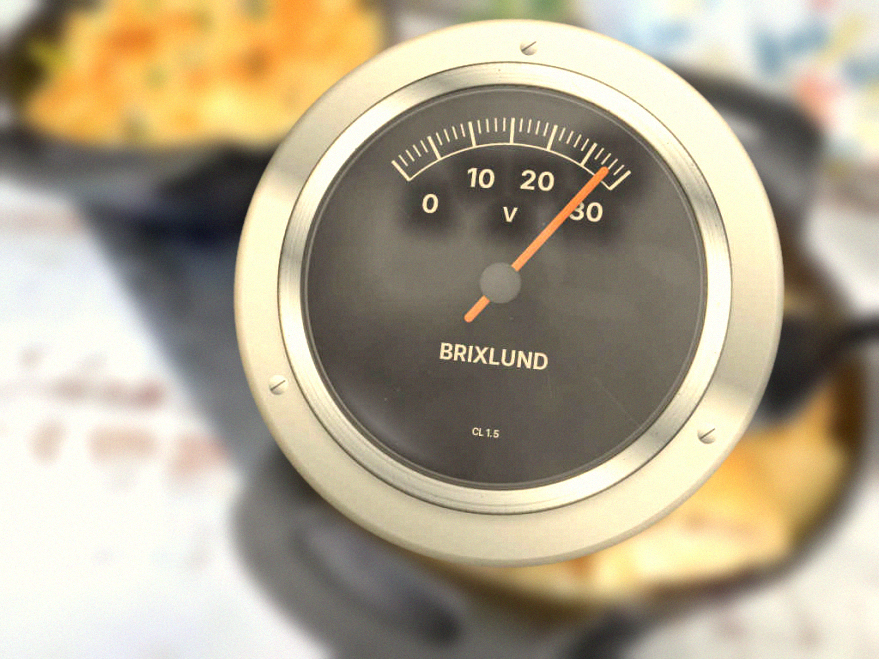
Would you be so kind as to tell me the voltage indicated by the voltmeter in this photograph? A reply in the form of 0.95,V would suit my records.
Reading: 28,V
